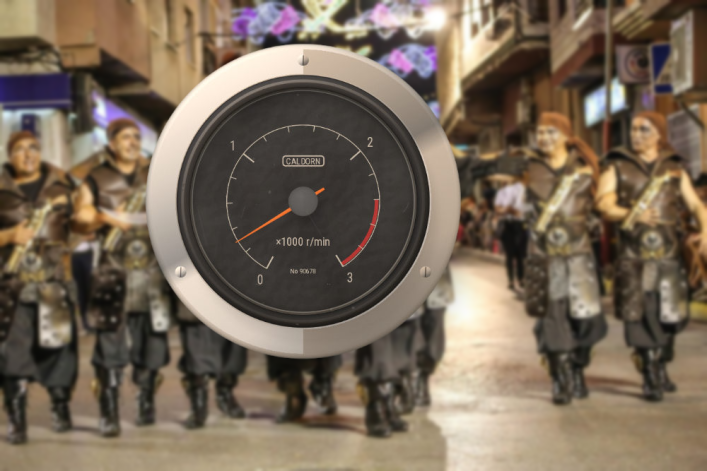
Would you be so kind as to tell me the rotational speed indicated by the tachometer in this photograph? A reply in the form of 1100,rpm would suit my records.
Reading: 300,rpm
